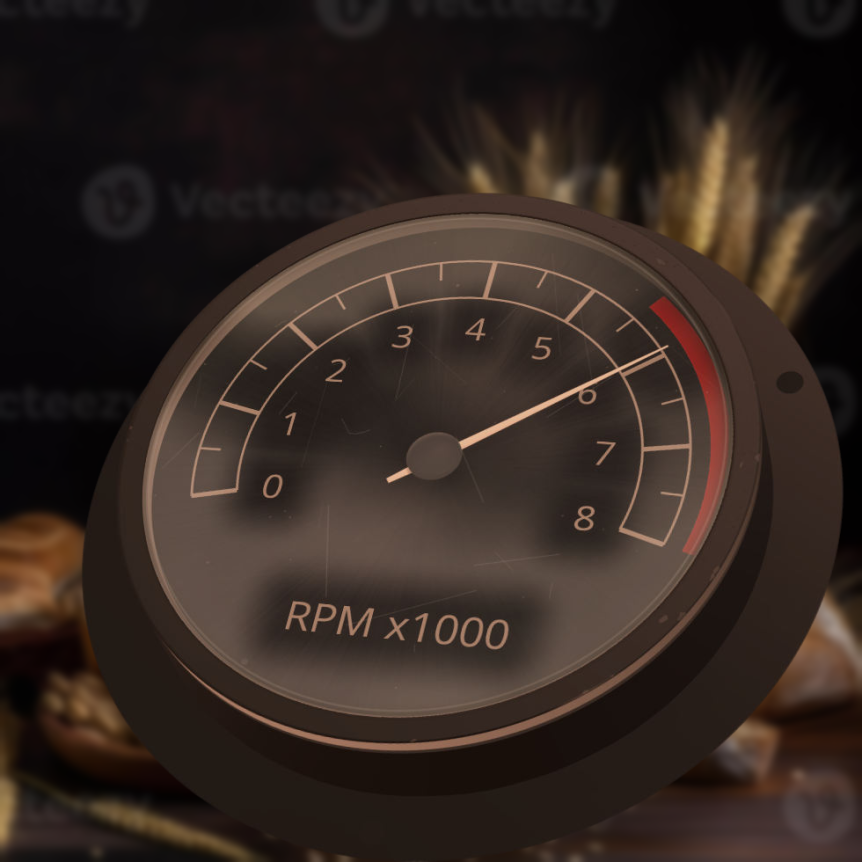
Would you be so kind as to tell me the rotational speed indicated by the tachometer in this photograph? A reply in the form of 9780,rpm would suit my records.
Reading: 6000,rpm
